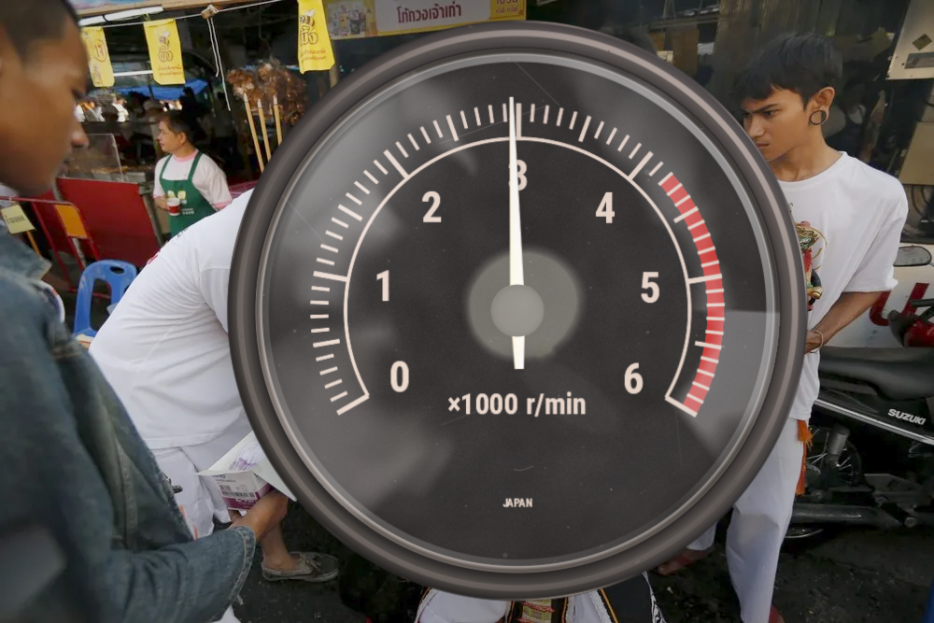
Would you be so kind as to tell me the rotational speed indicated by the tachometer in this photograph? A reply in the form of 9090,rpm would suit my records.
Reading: 2950,rpm
